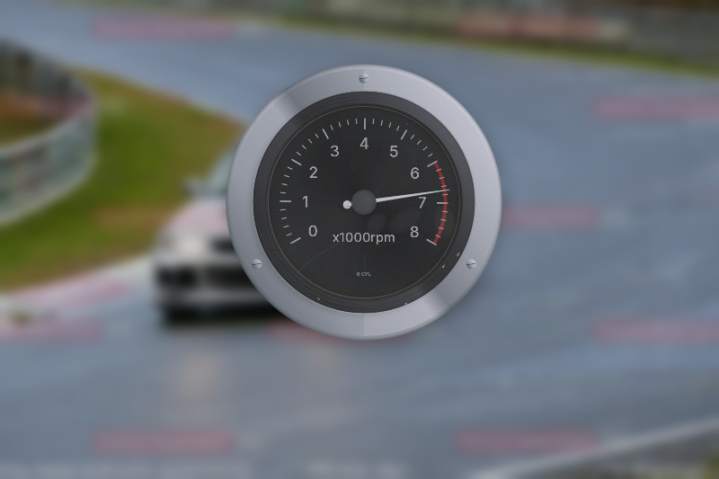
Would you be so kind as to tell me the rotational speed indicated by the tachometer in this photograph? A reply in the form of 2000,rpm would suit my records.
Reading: 6700,rpm
